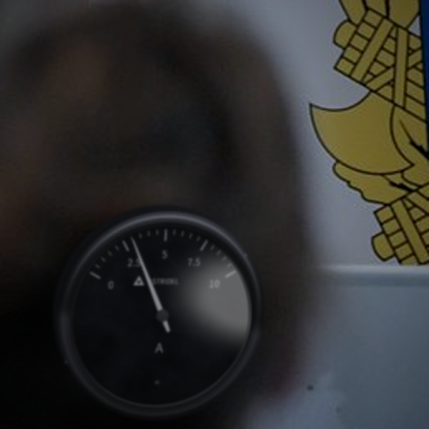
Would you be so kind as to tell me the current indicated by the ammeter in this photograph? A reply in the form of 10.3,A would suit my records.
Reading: 3,A
